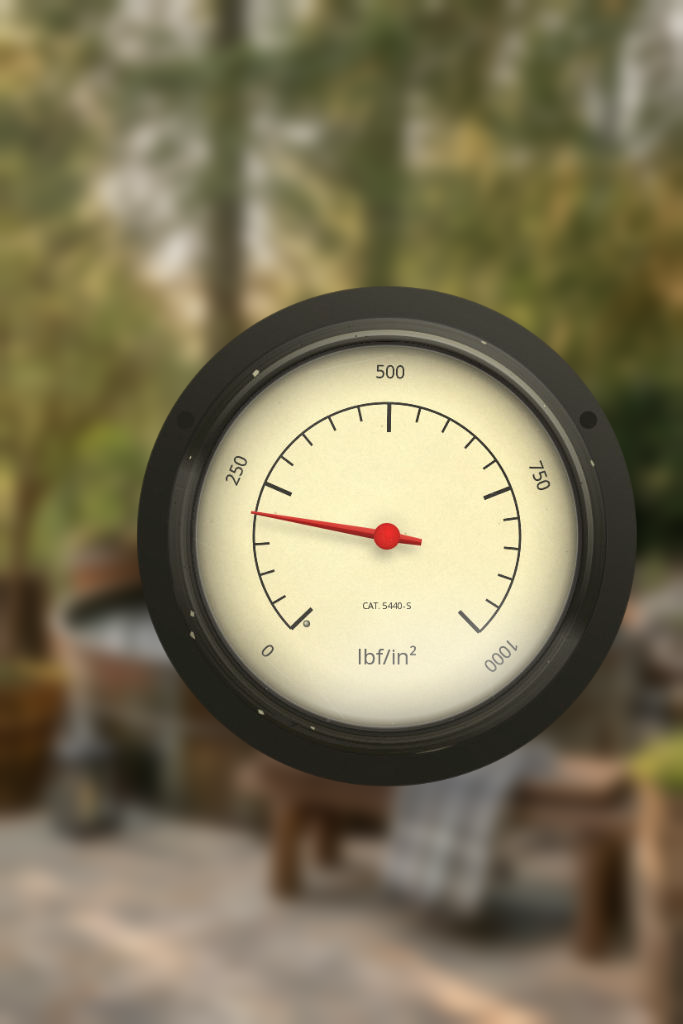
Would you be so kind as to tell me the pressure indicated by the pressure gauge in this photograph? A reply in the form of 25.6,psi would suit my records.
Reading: 200,psi
